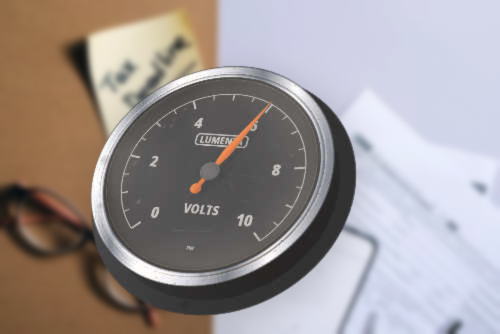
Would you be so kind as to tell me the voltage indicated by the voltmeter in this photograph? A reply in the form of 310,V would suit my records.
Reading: 6,V
